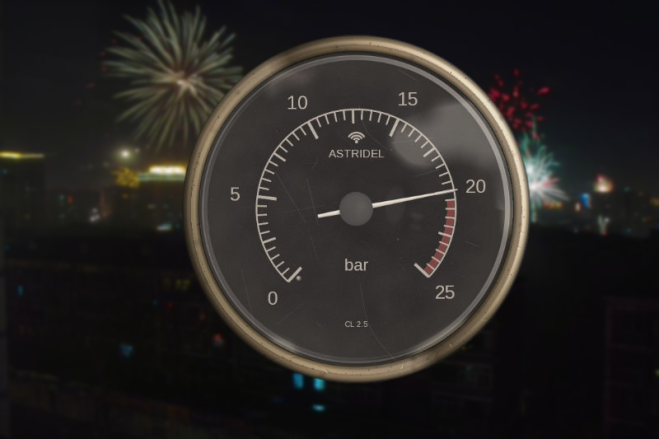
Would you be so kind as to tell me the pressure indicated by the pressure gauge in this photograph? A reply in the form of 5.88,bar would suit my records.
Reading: 20,bar
